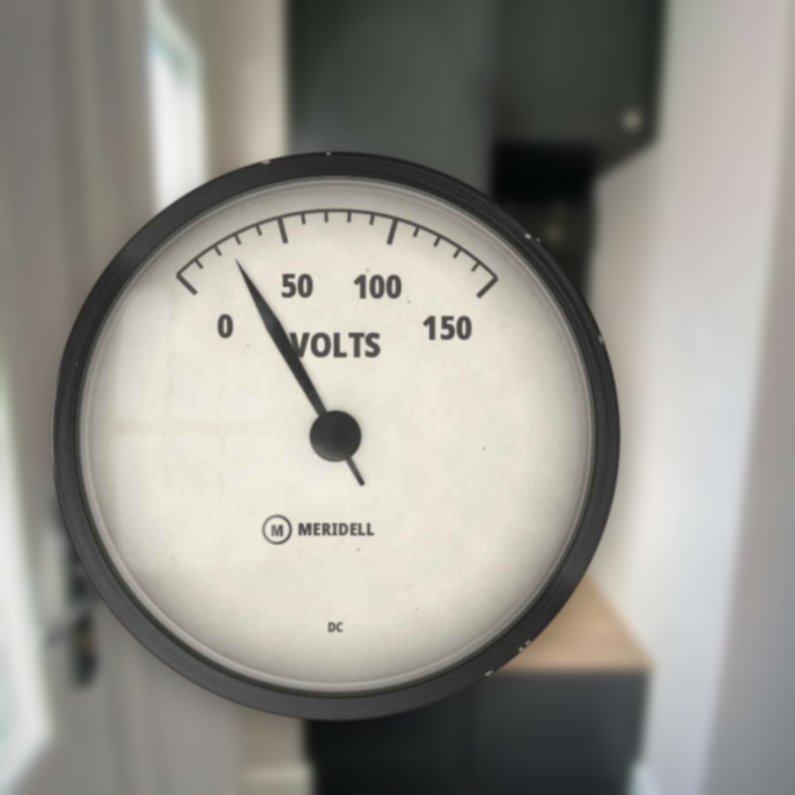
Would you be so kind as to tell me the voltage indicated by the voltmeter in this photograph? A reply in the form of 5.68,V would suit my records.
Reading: 25,V
